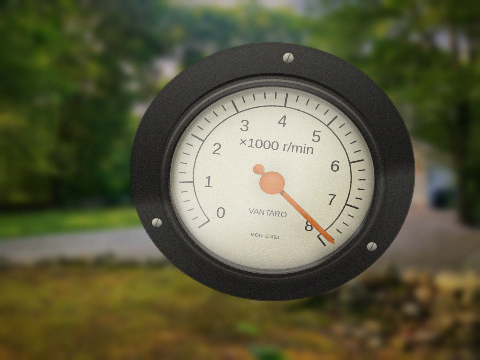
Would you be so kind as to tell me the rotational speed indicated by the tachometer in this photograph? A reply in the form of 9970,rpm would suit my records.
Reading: 7800,rpm
